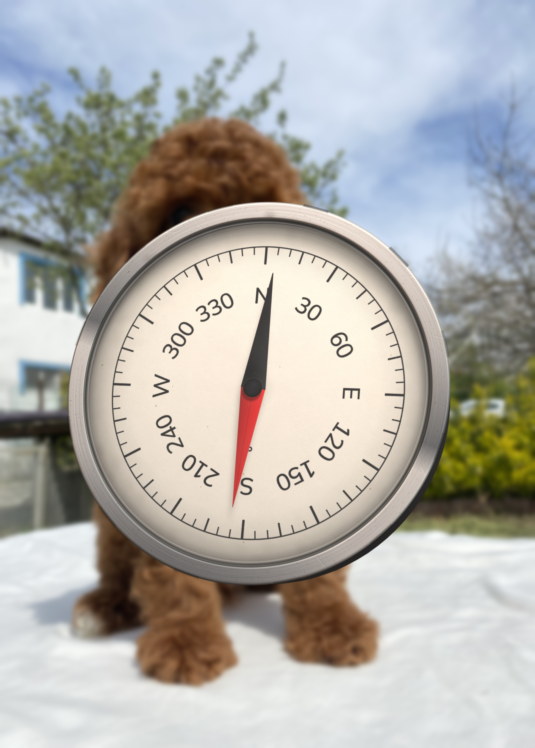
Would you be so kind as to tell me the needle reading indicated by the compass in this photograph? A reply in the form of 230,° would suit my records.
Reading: 185,°
